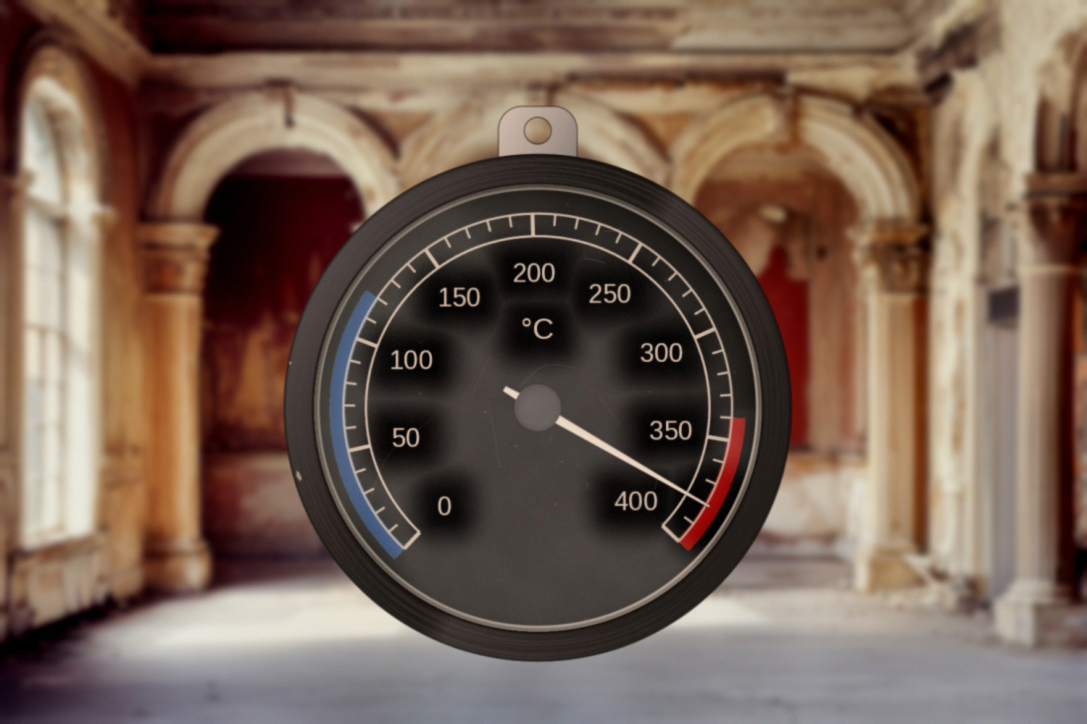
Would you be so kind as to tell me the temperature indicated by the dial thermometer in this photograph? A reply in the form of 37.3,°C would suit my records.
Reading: 380,°C
